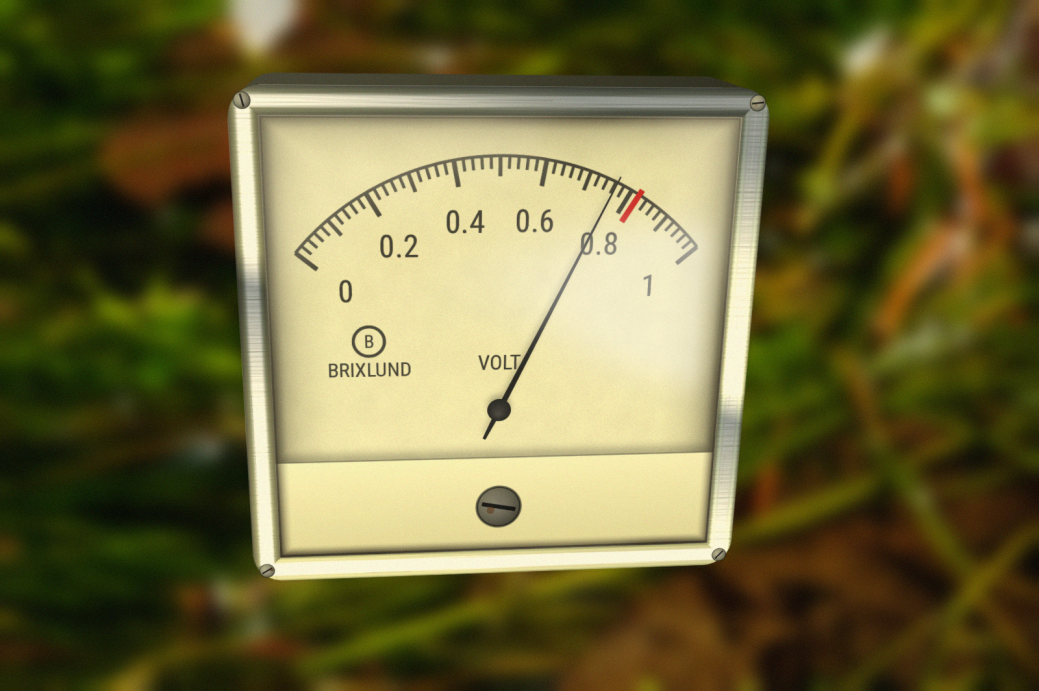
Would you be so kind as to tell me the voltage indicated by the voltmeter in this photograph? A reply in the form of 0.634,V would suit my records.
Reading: 0.76,V
